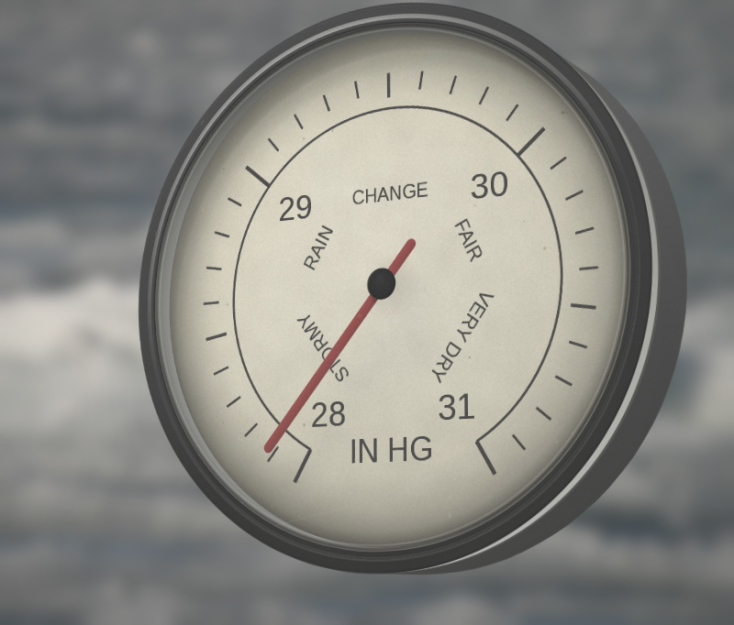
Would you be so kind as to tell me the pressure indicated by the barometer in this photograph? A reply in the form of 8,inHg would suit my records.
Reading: 28.1,inHg
